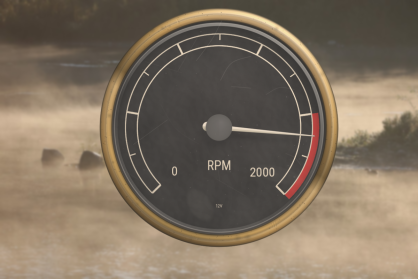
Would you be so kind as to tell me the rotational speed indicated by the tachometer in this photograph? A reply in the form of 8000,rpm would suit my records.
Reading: 1700,rpm
